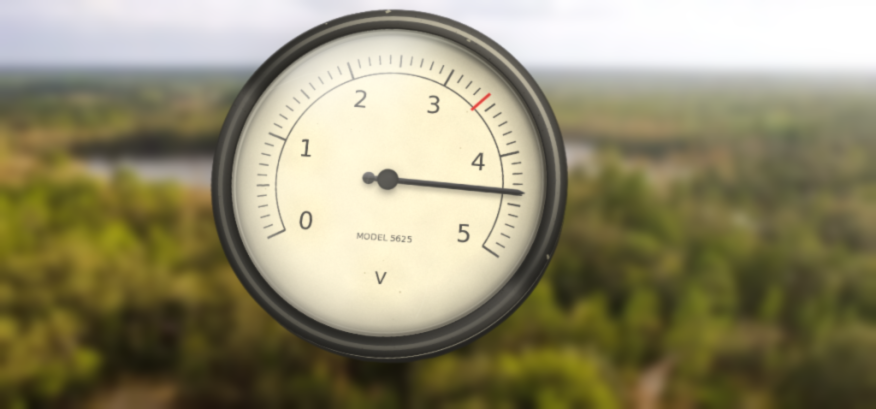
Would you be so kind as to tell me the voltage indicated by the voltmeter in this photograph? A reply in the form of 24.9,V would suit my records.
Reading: 4.4,V
